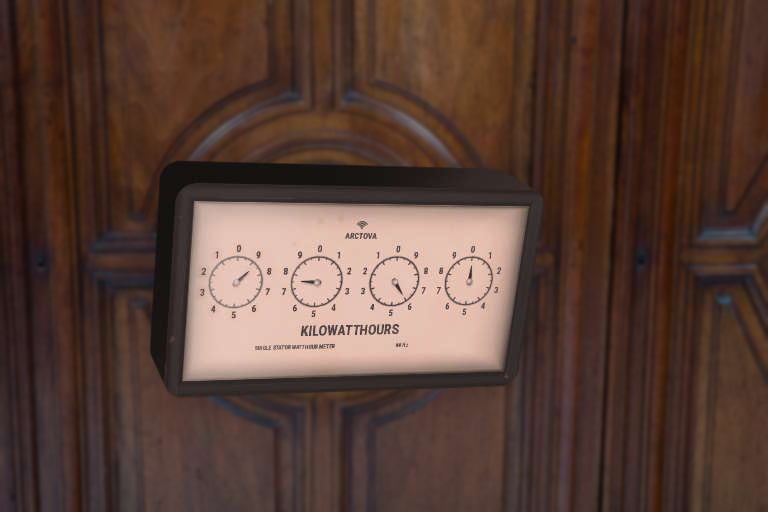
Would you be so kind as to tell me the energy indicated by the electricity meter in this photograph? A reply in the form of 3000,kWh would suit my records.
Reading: 8760,kWh
